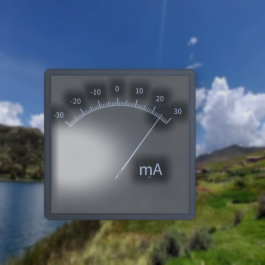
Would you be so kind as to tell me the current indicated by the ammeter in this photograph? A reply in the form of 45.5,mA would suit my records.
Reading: 25,mA
